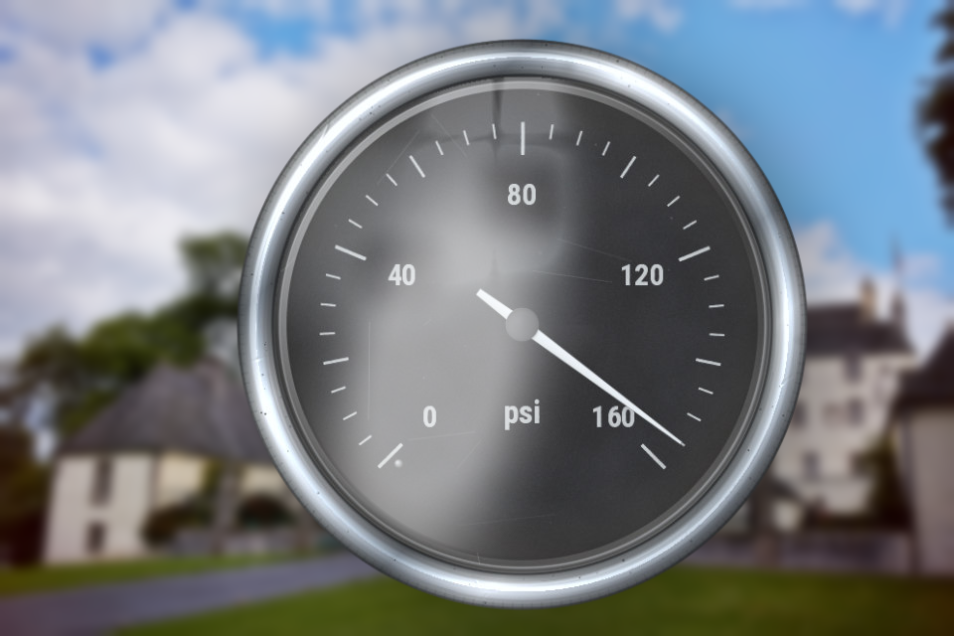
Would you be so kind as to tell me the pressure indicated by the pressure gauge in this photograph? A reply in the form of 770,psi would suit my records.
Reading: 155,psi
